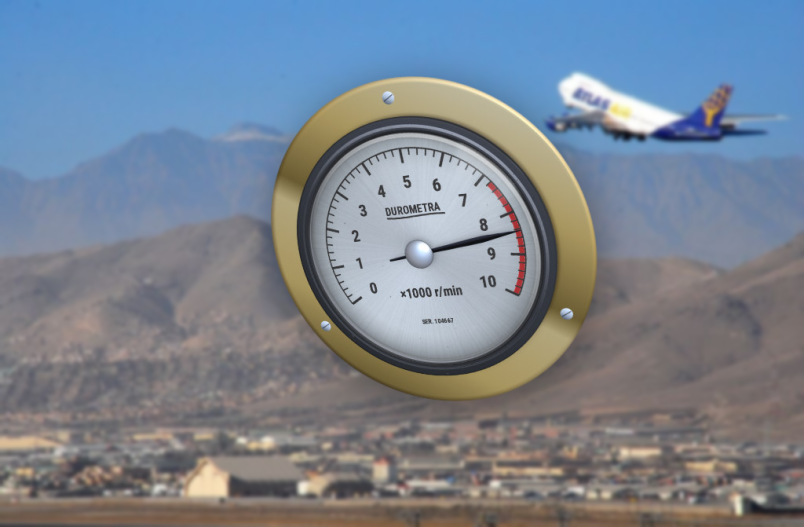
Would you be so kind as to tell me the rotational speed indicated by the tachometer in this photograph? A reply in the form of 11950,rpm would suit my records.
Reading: 8400,rpm
